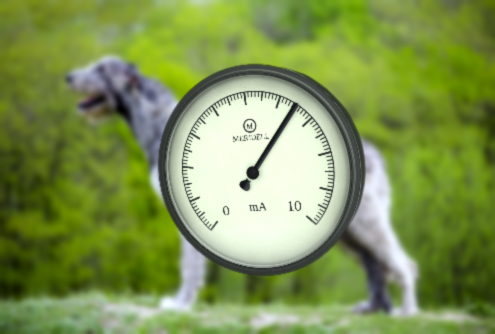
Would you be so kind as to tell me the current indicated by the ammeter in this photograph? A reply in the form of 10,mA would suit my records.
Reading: 6.5,mA
